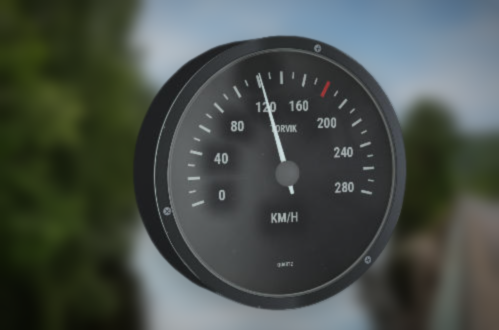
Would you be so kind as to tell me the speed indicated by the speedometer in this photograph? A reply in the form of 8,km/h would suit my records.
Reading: 120,km/h
